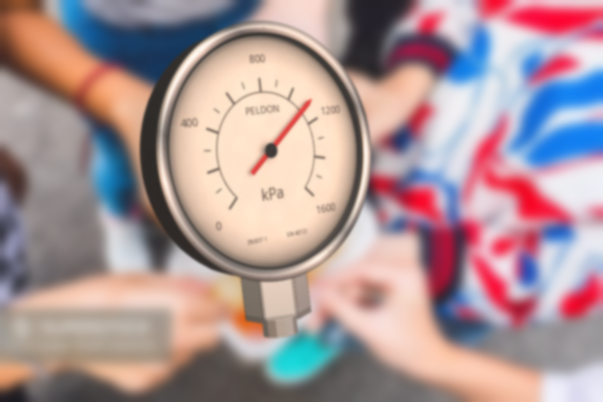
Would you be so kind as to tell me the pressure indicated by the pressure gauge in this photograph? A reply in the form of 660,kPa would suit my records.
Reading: 1100,kPa
